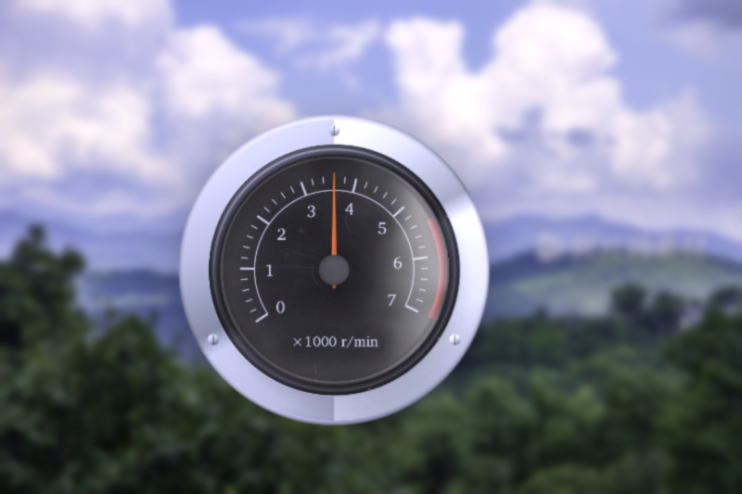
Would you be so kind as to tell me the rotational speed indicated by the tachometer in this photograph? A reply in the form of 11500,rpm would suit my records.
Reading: 3600,rpm
